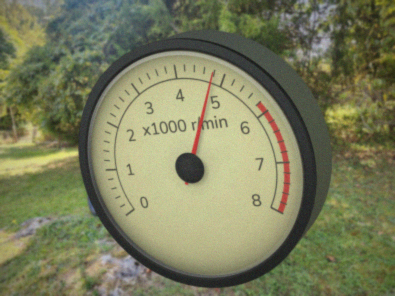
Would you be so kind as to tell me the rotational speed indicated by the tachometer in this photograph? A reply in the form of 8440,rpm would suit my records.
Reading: 4800,rpm
